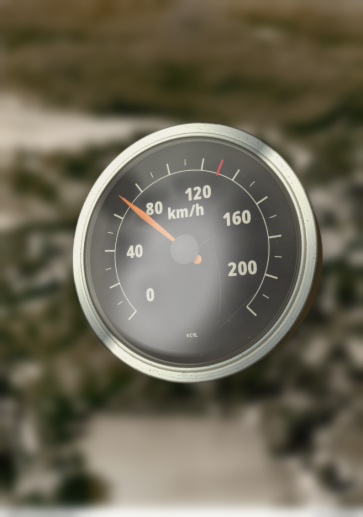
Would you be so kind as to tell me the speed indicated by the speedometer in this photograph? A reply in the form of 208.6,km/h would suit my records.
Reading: 70,km/h
